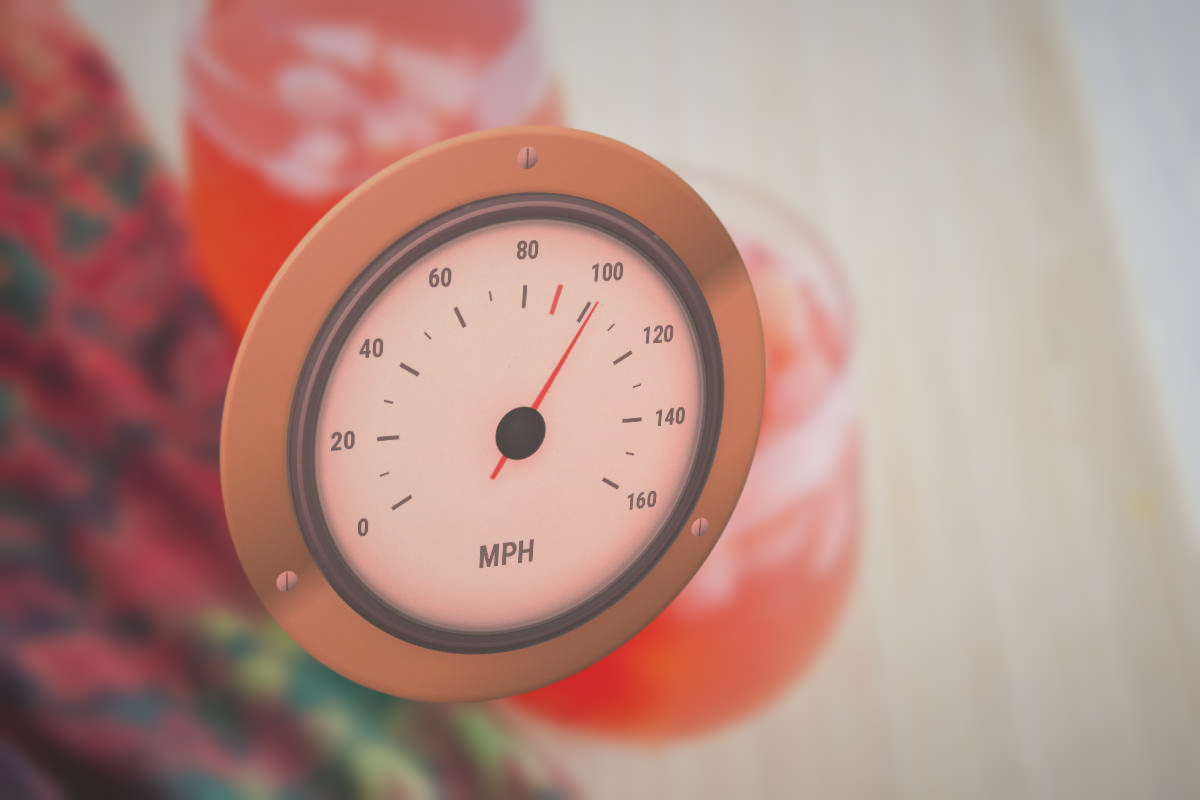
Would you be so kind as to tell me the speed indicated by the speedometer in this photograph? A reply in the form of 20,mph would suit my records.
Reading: 100,mph
